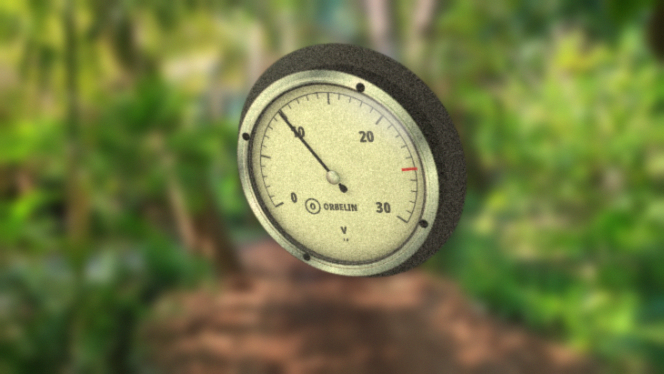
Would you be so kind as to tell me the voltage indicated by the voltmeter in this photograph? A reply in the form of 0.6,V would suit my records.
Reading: 10,V
